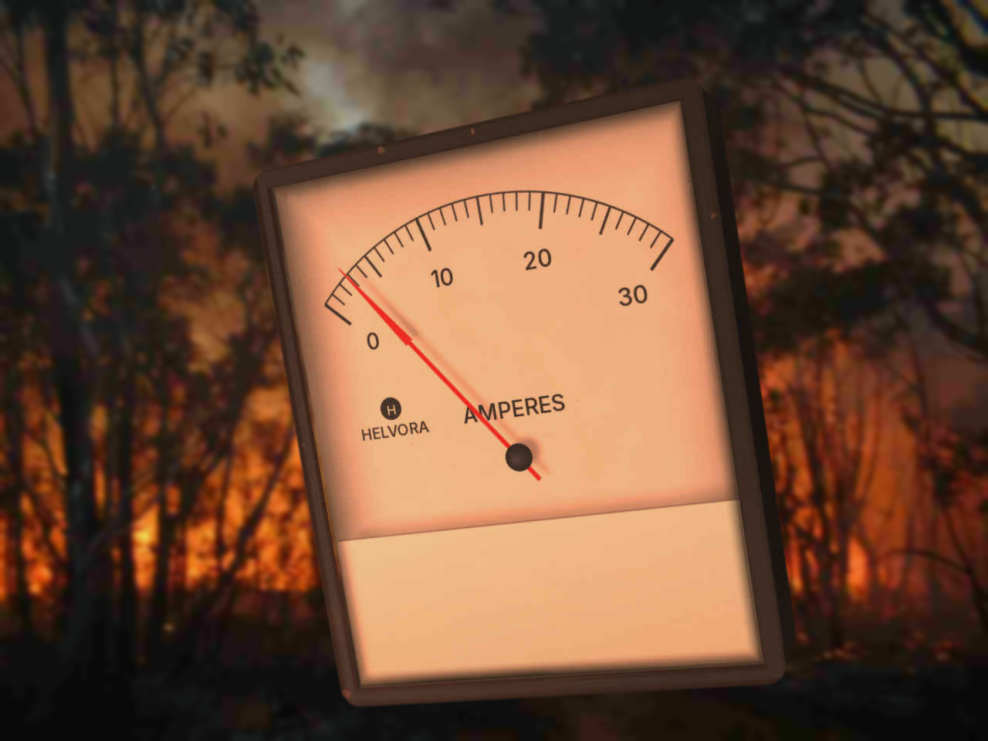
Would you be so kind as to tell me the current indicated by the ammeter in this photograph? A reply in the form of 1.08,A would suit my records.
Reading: 3,A
